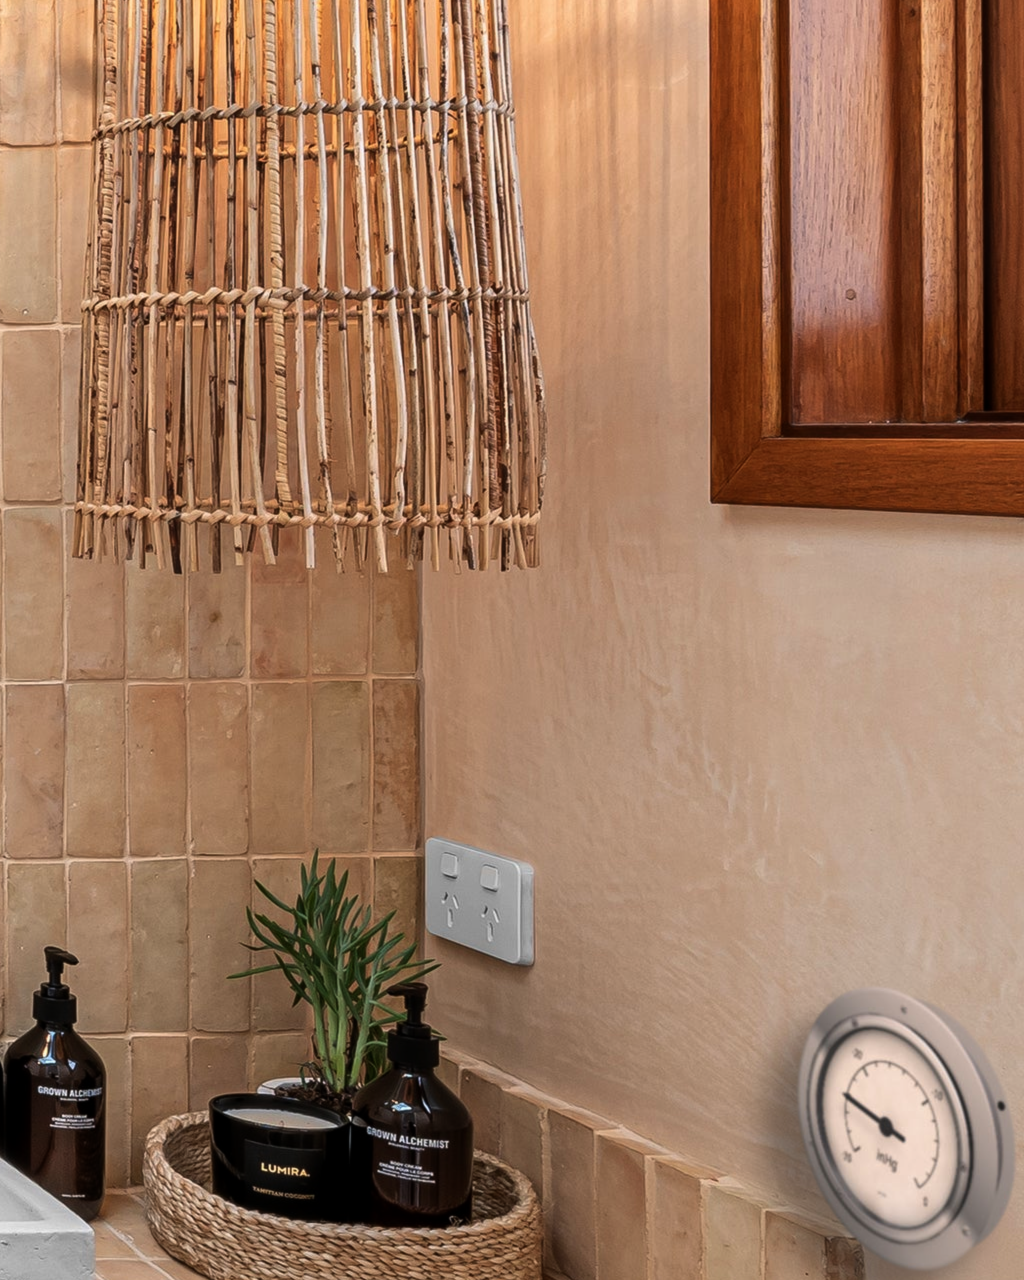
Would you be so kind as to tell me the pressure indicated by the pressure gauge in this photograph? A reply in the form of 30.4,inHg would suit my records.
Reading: -24,inHg
